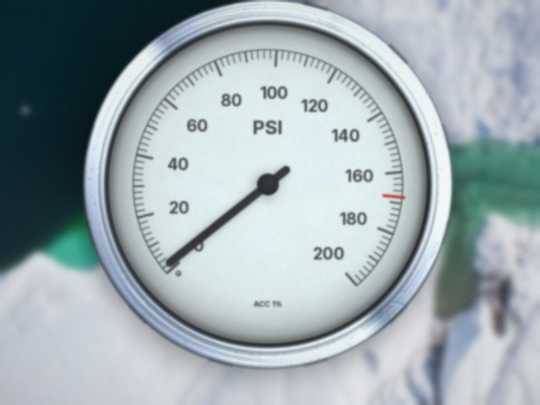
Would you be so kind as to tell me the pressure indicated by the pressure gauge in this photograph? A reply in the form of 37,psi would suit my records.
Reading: 2,psi
